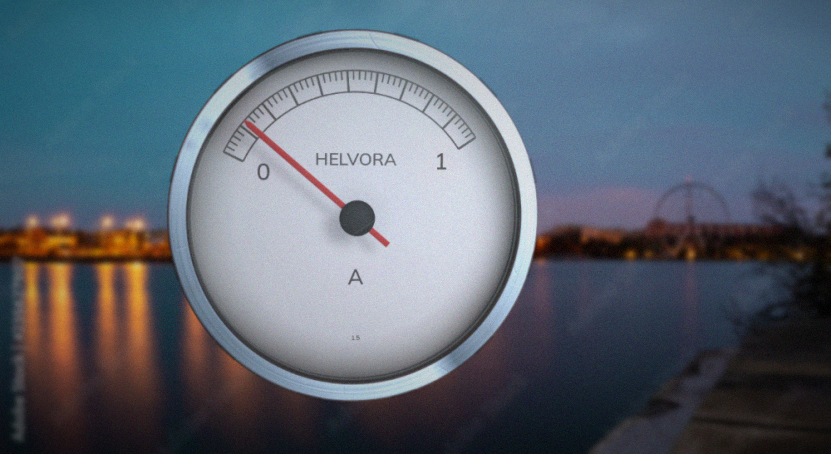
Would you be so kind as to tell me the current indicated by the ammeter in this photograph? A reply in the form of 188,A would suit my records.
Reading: 0.12,A
